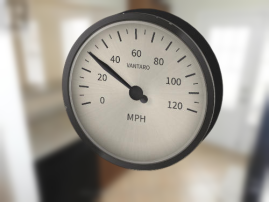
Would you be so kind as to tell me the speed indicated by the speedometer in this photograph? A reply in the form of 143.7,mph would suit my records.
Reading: 30,mph
